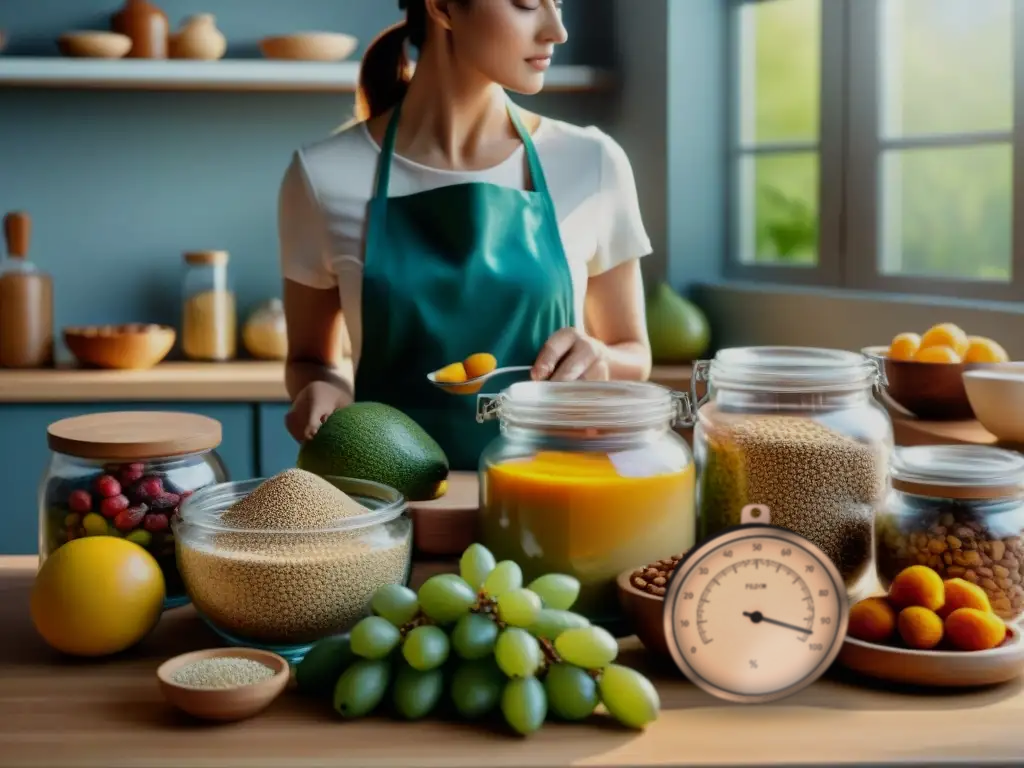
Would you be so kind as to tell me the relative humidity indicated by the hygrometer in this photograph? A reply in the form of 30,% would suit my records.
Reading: 95,%
